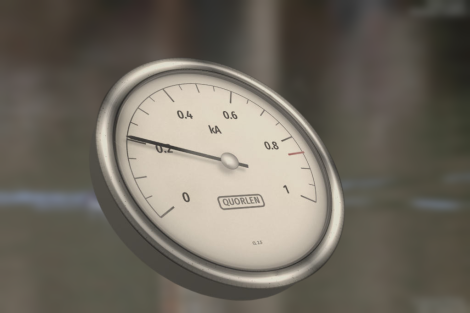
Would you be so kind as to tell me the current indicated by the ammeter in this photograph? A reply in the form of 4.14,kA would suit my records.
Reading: 0.2,kA
